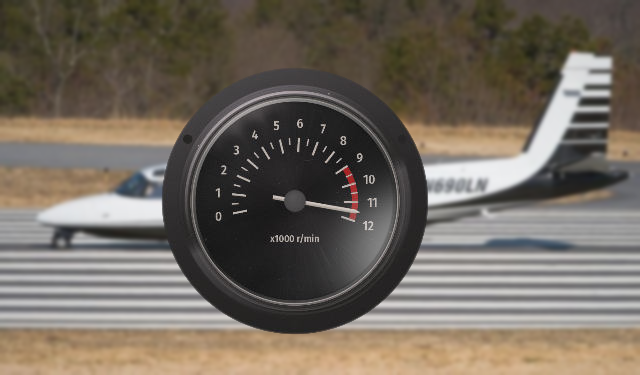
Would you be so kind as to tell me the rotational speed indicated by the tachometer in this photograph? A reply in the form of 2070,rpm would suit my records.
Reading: 11500,rpm
